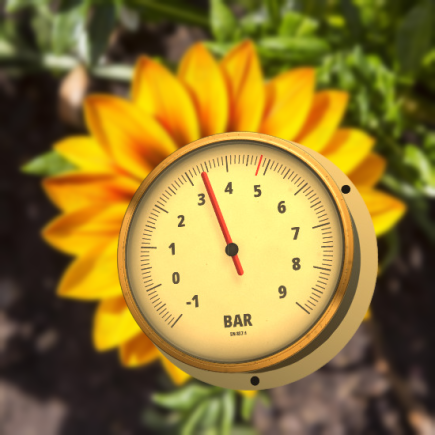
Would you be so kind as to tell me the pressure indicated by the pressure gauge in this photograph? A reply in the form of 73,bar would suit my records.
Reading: 3.4,bar
